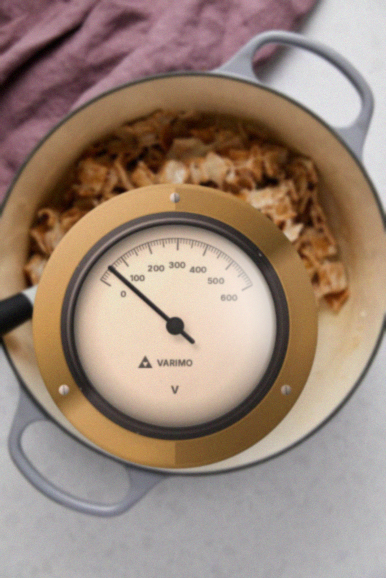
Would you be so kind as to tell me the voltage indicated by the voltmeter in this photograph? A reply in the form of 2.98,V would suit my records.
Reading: 50,V
